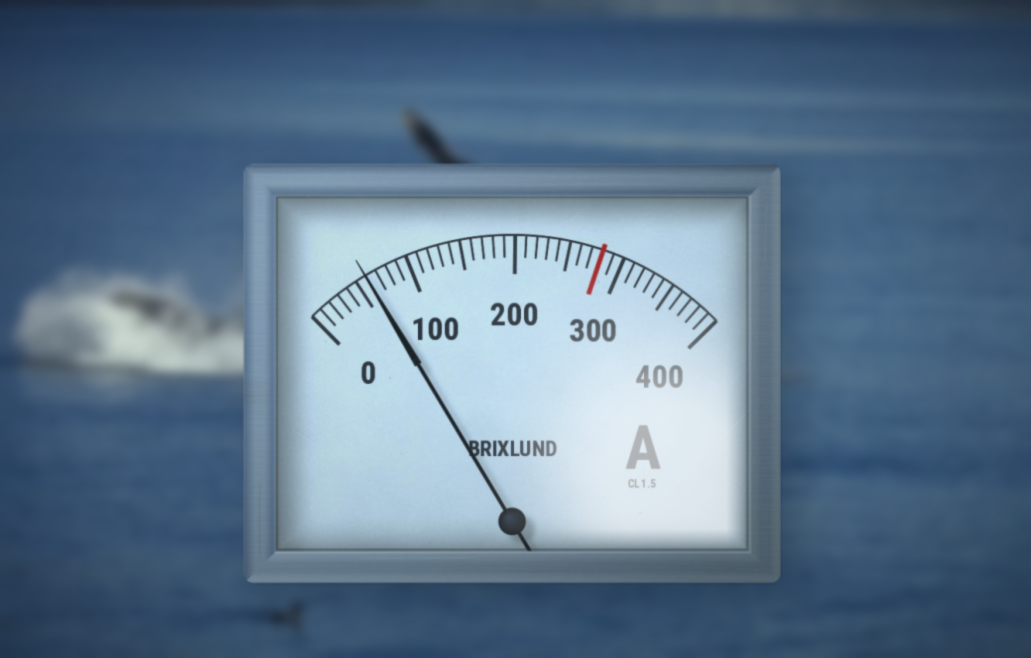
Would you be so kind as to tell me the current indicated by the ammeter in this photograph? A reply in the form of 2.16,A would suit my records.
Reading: 60,A
